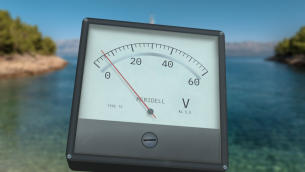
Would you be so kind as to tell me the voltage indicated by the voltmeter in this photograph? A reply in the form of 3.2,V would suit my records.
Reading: 6,V
